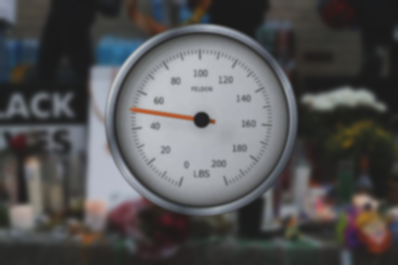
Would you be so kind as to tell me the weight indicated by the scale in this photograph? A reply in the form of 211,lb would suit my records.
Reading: 50,lb
